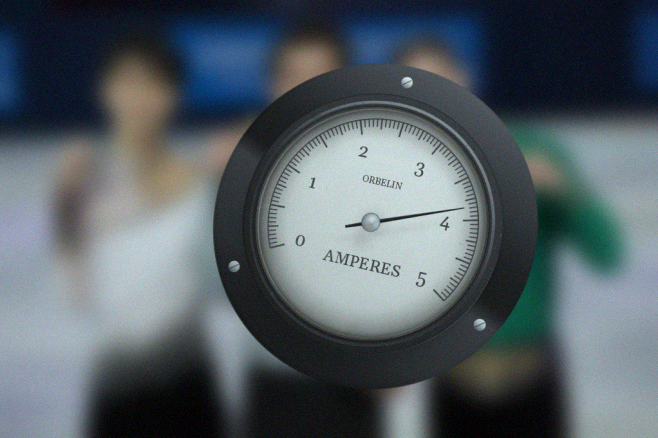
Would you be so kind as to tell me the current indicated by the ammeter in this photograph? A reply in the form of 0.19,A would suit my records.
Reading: 3.85,A
